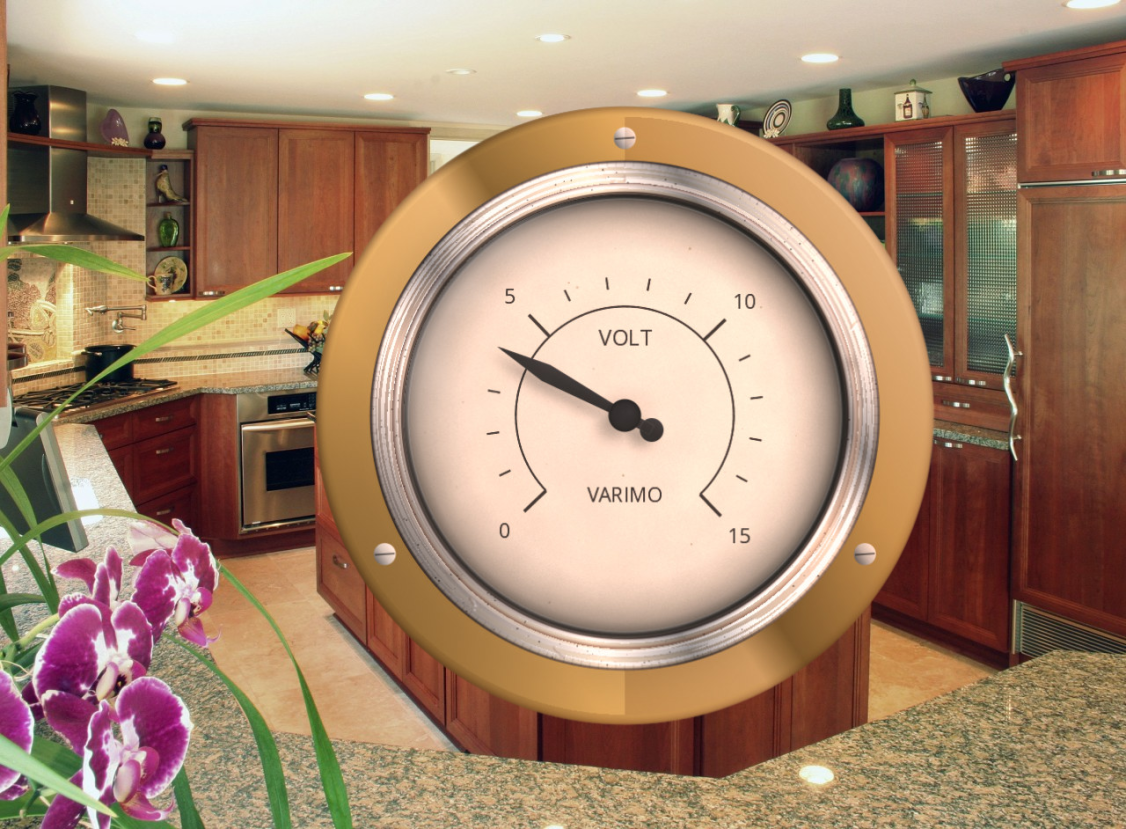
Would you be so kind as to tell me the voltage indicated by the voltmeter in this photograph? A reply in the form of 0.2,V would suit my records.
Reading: 4,V
